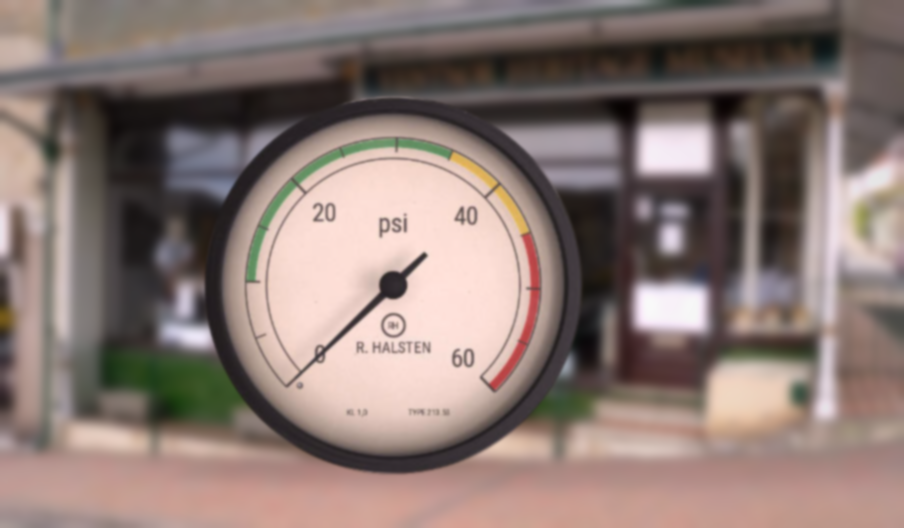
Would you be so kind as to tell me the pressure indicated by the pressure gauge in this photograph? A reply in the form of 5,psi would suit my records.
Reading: 0,psi
